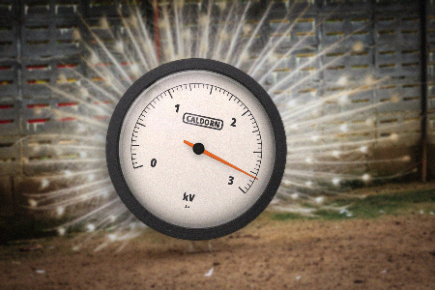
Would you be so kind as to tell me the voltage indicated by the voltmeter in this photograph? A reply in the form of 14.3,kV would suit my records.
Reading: 2.8,kV
